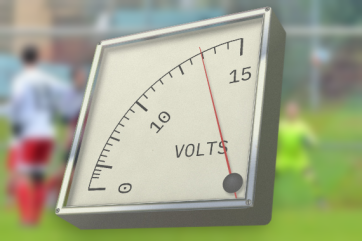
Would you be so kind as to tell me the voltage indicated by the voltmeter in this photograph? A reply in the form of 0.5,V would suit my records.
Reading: 13.5,V
